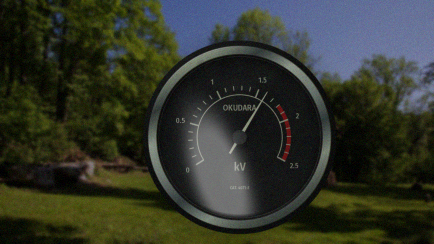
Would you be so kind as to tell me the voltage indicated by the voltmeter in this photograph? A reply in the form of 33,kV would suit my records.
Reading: 1.6,kV
